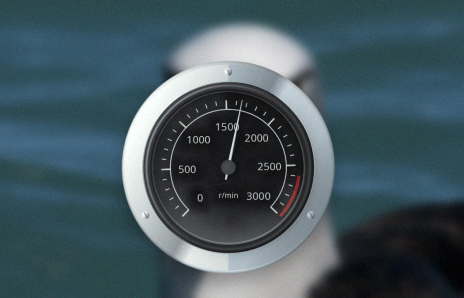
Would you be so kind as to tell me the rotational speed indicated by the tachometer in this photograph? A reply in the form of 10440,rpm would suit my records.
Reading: 1650,rpm
